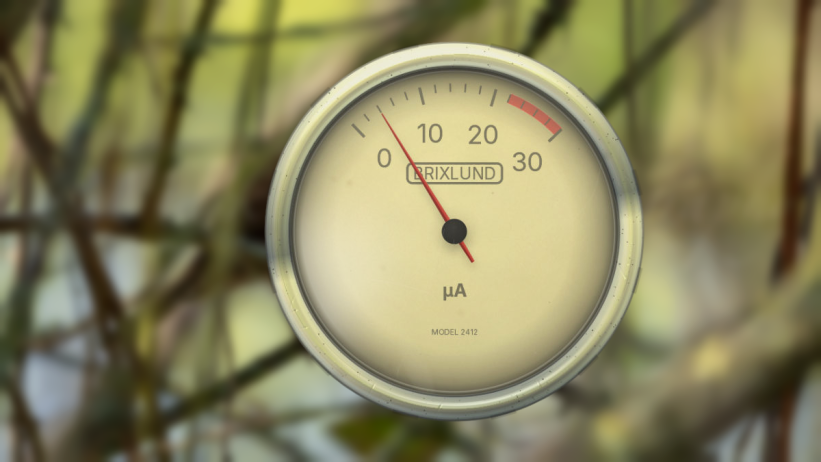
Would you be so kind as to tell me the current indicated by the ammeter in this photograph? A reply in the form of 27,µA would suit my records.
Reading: 4,µA
